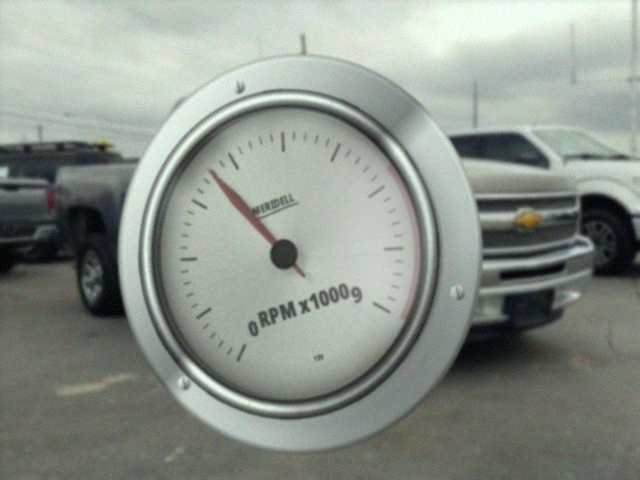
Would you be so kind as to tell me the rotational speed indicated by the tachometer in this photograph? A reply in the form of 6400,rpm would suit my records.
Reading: 3600,rpm
